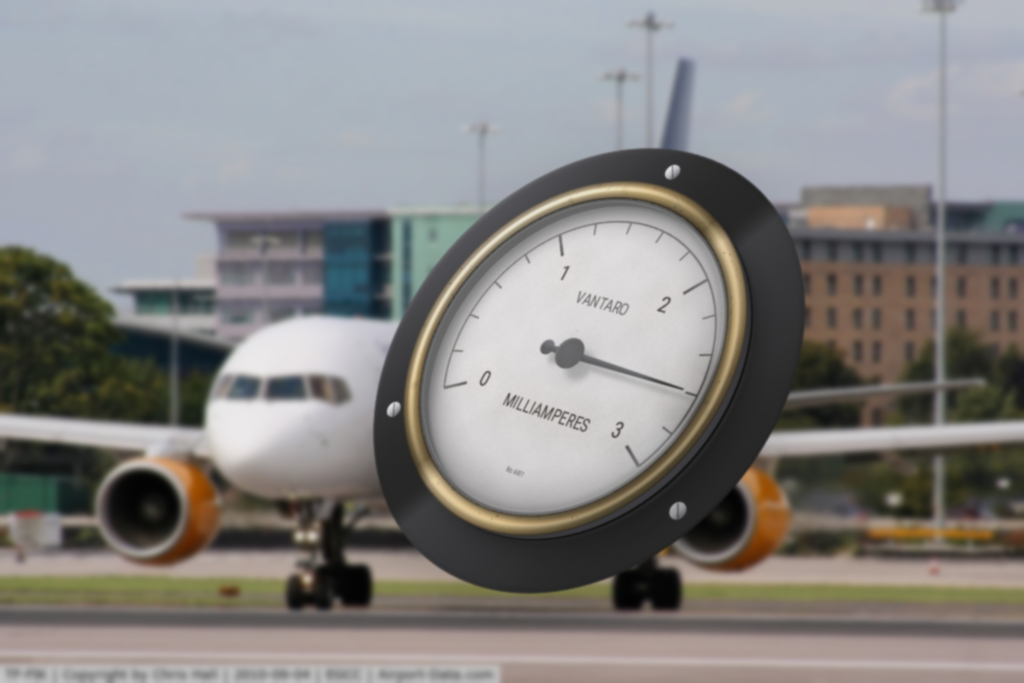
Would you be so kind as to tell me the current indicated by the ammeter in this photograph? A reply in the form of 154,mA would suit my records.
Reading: 2.6,mA
